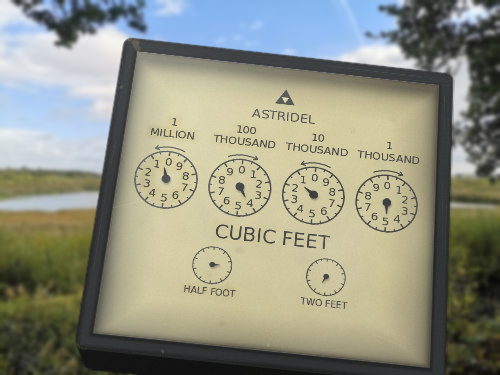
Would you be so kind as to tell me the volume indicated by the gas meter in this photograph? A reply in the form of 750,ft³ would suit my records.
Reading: 41500,ft³
